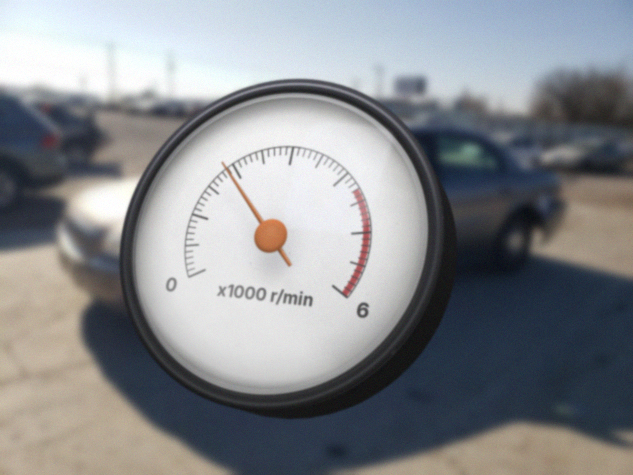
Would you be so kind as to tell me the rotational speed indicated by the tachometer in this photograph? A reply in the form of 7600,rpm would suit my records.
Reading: 1900,rpm
